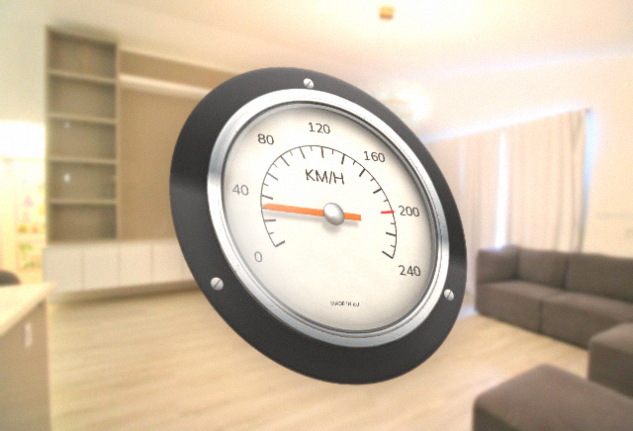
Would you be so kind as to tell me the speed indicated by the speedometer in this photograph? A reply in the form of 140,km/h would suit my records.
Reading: 30,km/h
